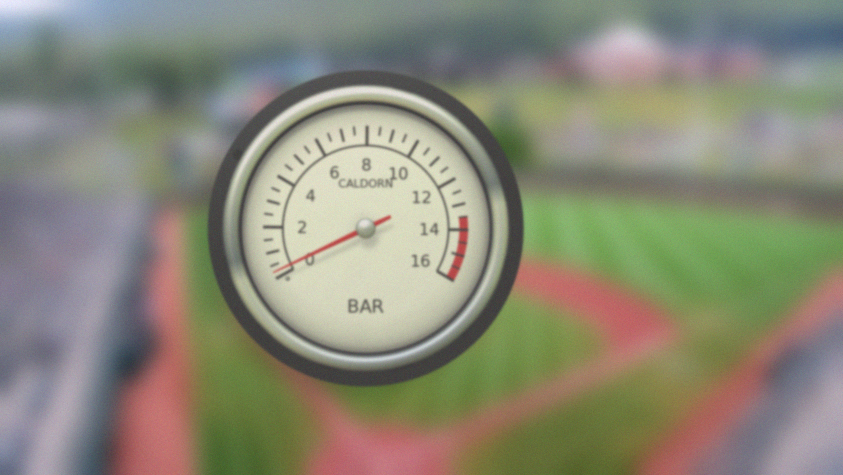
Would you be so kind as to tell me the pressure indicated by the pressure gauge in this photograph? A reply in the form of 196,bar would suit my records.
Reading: 0.25,bar
